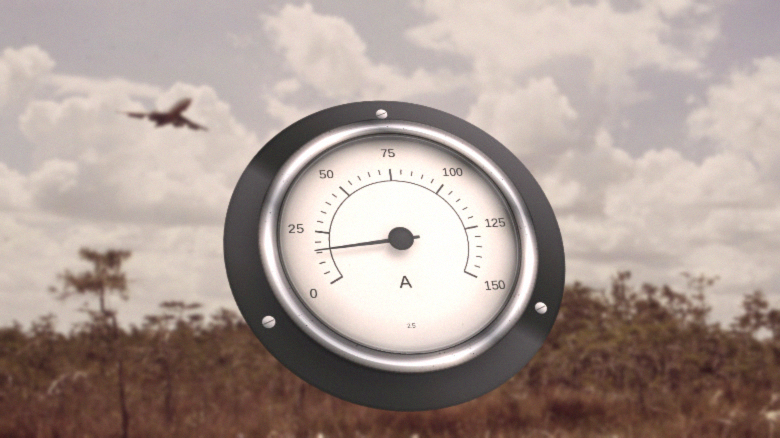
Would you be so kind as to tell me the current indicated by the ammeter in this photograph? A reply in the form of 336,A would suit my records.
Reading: 15,A
